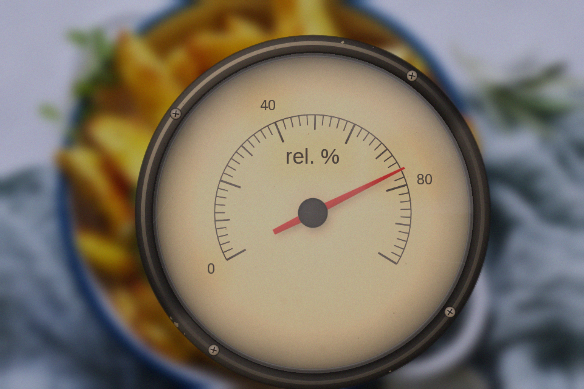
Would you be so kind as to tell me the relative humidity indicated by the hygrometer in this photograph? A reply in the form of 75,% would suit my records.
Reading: 76,%
